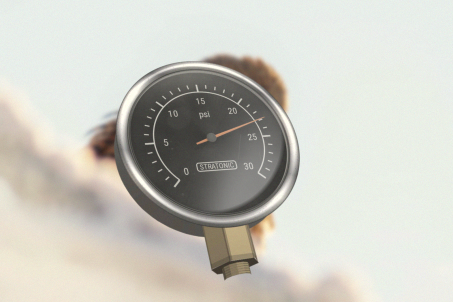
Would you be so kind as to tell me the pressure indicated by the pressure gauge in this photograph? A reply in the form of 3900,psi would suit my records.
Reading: 23,psi
